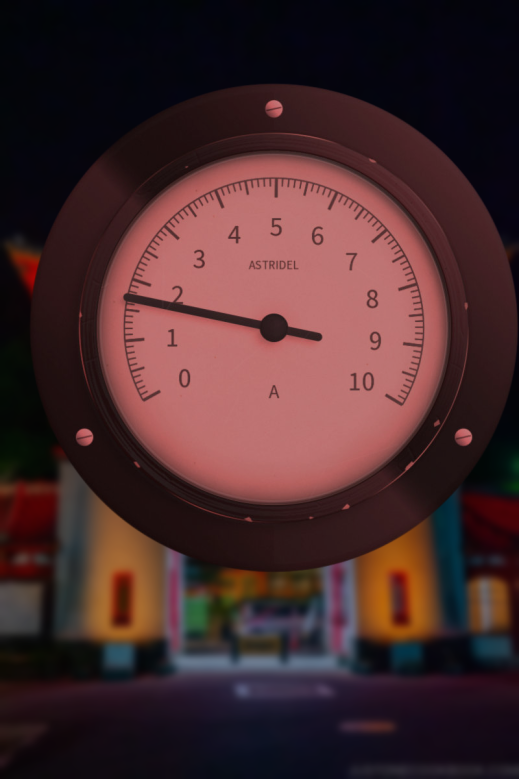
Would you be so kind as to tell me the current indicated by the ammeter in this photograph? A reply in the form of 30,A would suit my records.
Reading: 1.7,A
